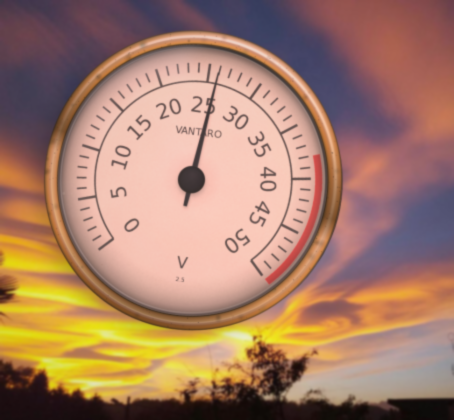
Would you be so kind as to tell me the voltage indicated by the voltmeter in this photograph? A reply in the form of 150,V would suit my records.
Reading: 26,V
